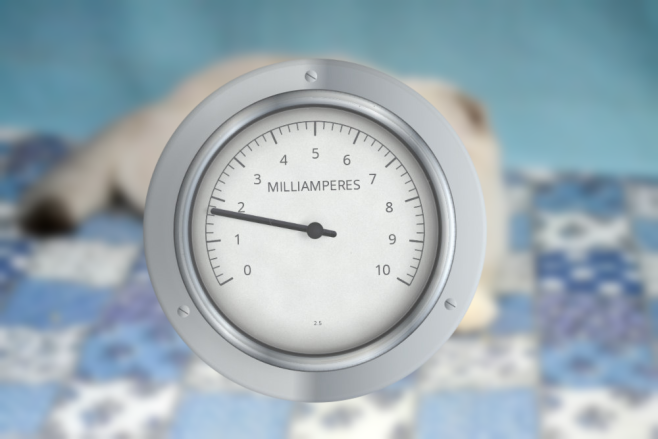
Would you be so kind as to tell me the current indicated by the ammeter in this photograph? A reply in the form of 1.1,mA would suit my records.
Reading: 1.7,mA
